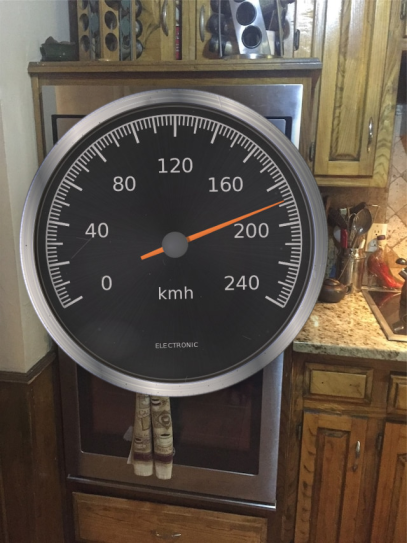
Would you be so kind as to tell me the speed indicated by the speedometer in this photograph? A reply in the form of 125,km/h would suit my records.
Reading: 188,km/h
